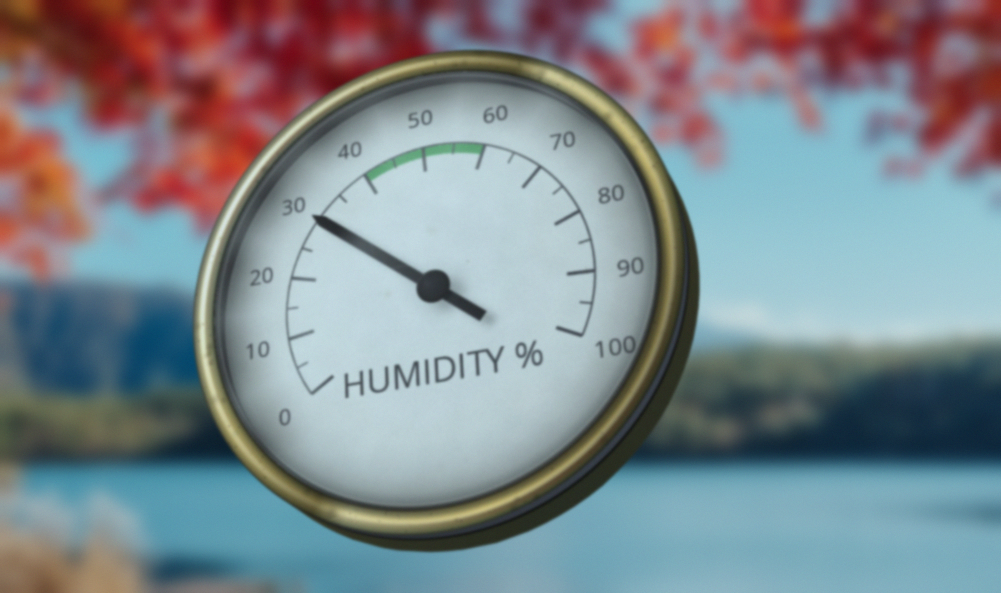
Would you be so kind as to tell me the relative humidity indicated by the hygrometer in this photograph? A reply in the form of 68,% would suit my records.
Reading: 30,%
